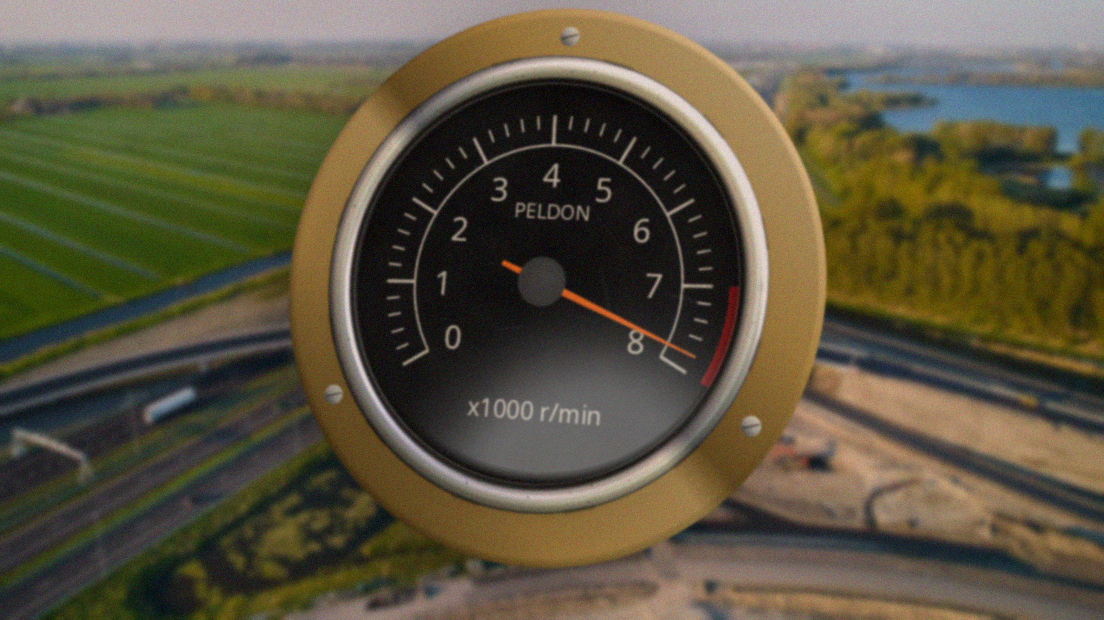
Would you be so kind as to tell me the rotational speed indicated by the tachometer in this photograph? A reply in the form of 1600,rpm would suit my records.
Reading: 7800,rpm
